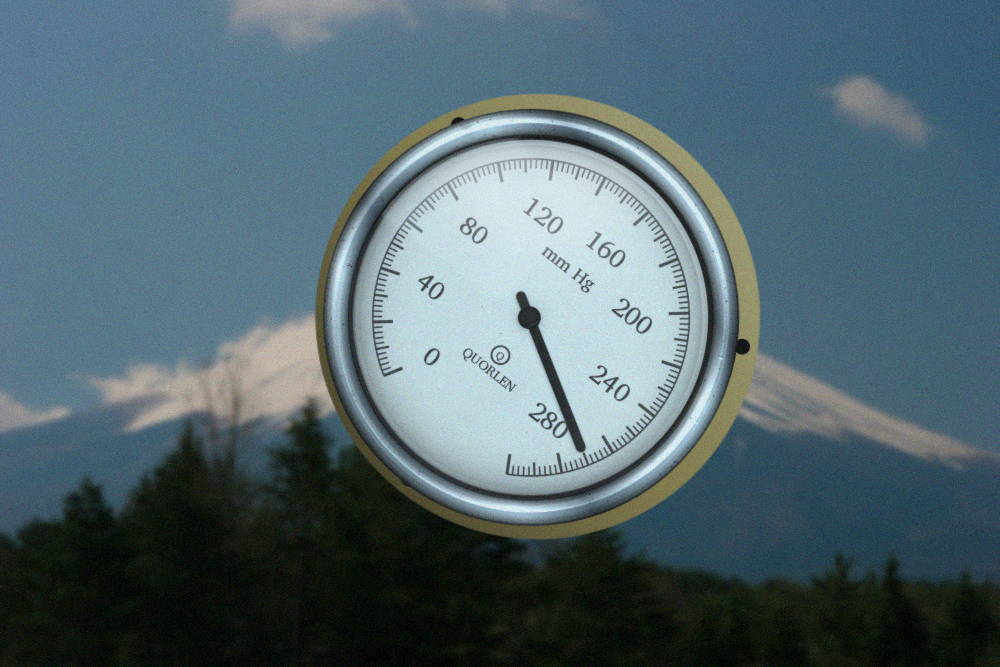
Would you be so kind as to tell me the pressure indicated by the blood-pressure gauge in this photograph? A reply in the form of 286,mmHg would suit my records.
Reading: 270,mmHg
